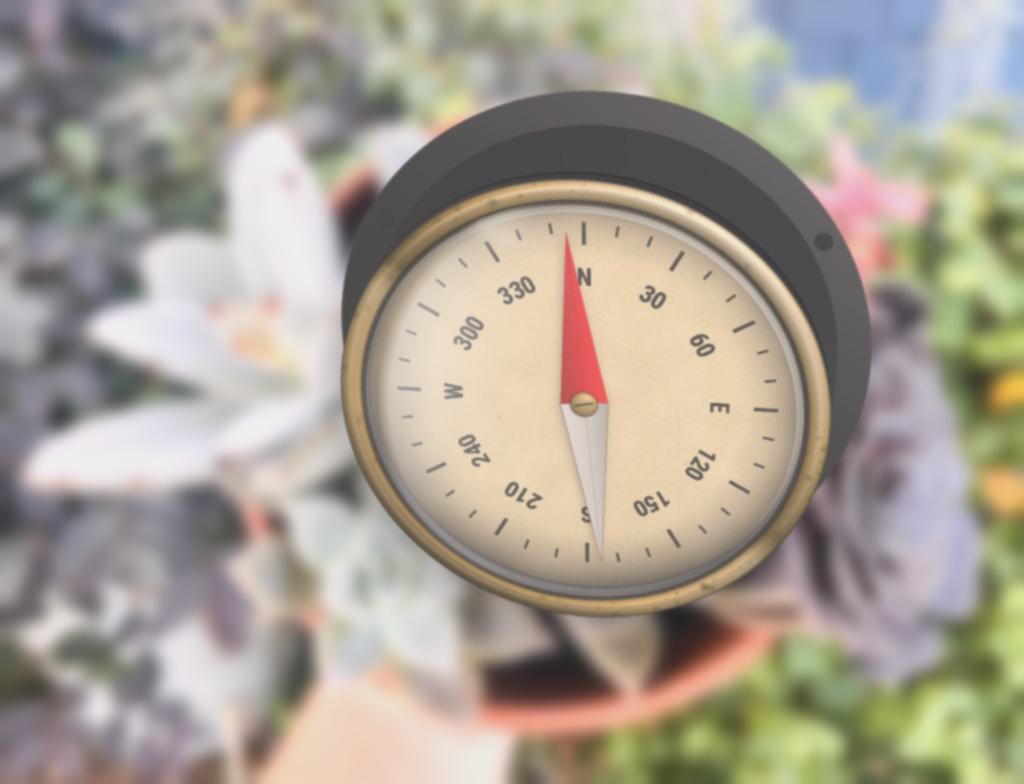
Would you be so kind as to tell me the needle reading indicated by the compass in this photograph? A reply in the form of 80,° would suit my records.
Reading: 355,°
